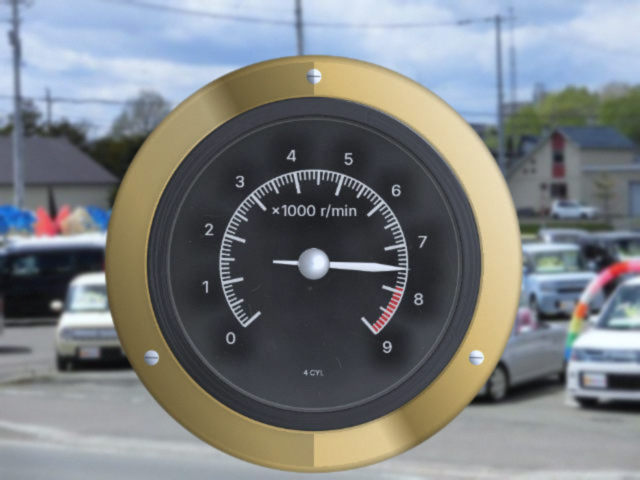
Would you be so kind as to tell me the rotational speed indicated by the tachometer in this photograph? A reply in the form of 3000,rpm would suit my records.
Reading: 7500,rpm
